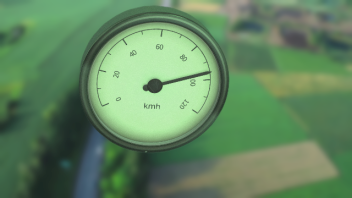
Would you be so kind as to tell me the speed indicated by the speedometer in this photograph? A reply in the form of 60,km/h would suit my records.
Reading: 95,km/h
